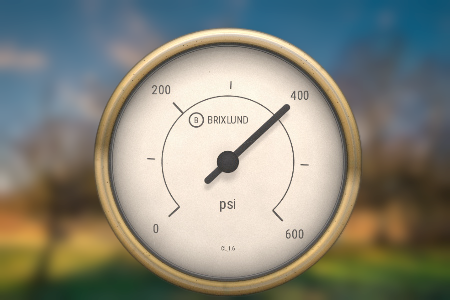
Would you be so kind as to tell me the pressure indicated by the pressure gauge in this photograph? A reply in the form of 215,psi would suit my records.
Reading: 400,psi
